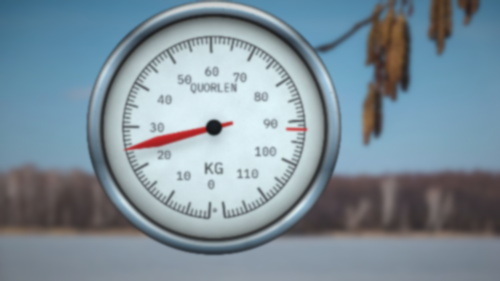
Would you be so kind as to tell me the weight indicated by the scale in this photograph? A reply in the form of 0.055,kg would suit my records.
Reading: 25,kg
